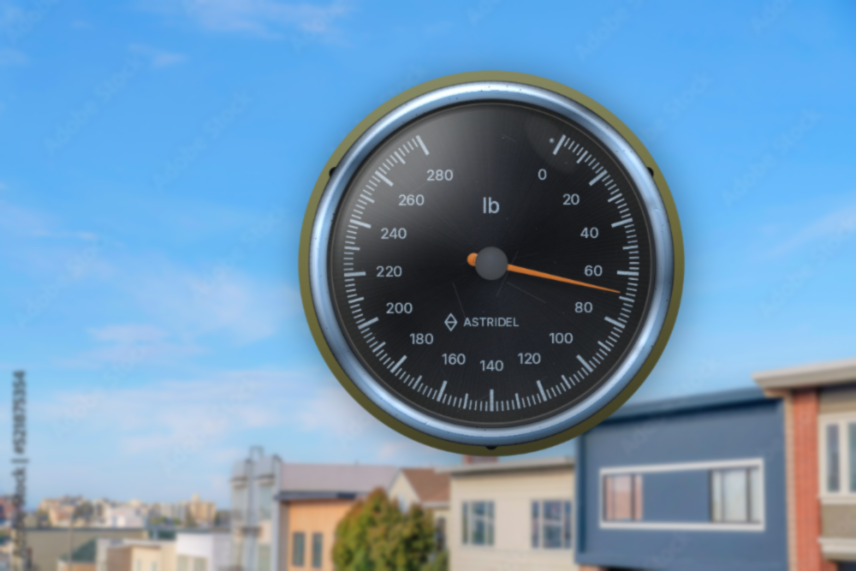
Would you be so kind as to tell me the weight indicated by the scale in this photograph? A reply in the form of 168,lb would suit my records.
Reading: 68,lb
